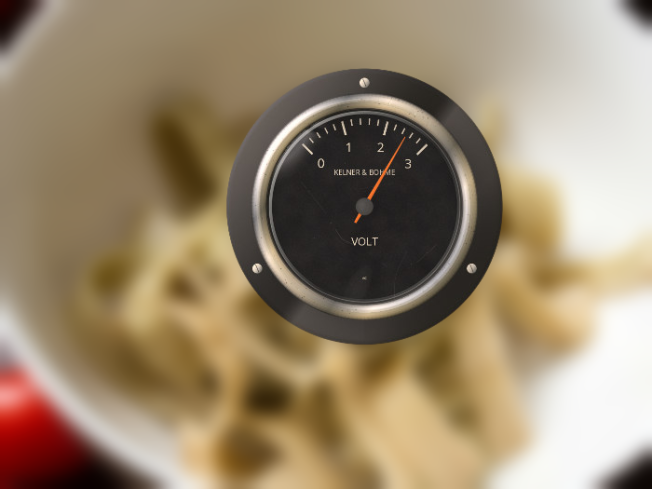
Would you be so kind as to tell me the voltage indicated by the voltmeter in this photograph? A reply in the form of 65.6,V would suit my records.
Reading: 2.5,V
